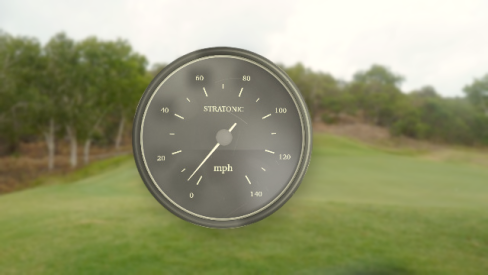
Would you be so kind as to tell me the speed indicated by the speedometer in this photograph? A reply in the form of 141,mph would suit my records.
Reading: 5,mph
